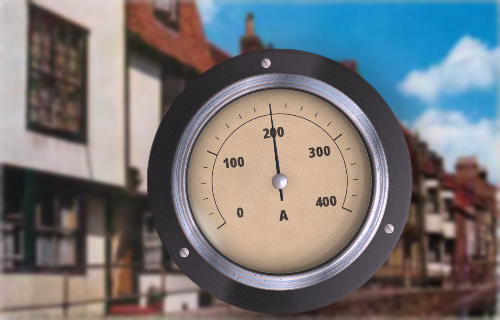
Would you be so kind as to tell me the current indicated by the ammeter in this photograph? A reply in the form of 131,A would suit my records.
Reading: 200,A
